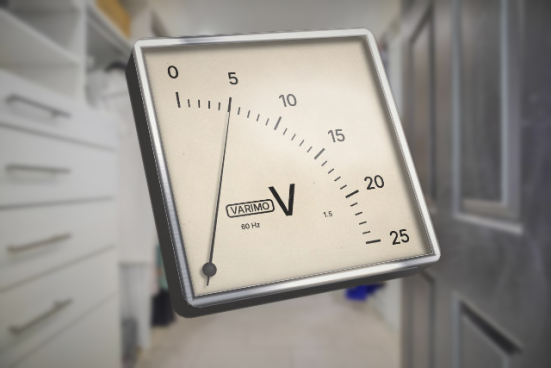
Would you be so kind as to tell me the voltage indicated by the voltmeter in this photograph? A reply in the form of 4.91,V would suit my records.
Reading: 5,V
